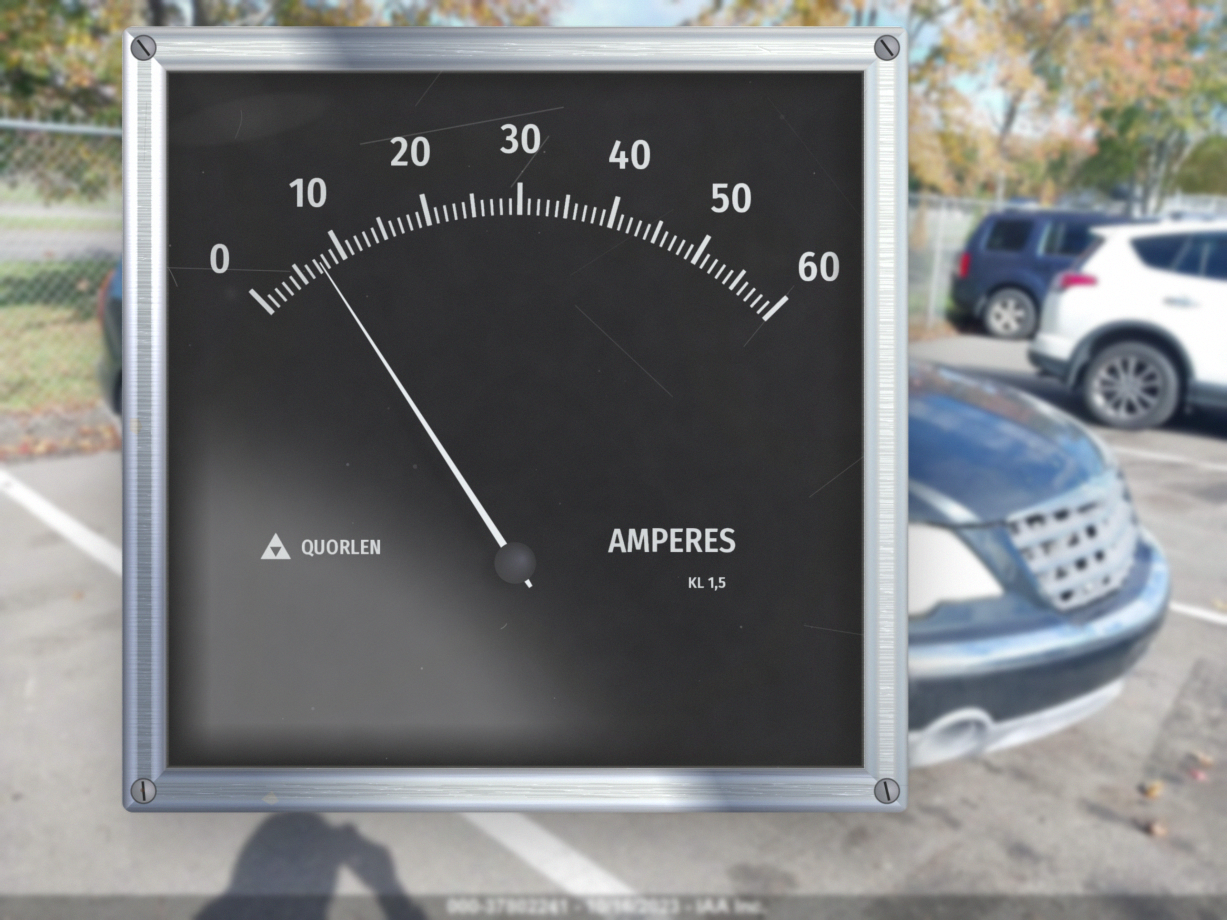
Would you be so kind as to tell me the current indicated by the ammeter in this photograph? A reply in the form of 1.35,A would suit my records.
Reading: 7.5,A
